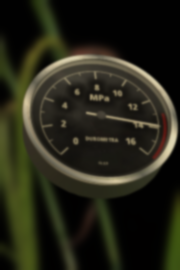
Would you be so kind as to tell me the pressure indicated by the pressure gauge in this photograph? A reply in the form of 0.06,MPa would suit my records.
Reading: 14,MPa
